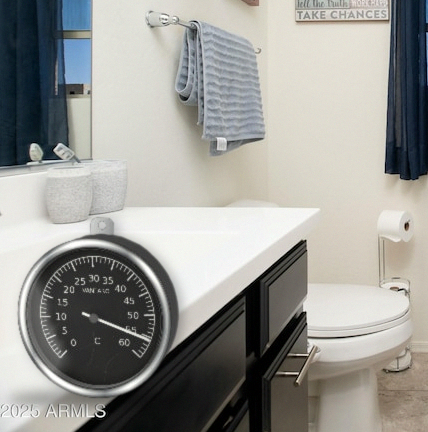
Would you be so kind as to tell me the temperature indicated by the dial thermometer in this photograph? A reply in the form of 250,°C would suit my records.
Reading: 55,°C
